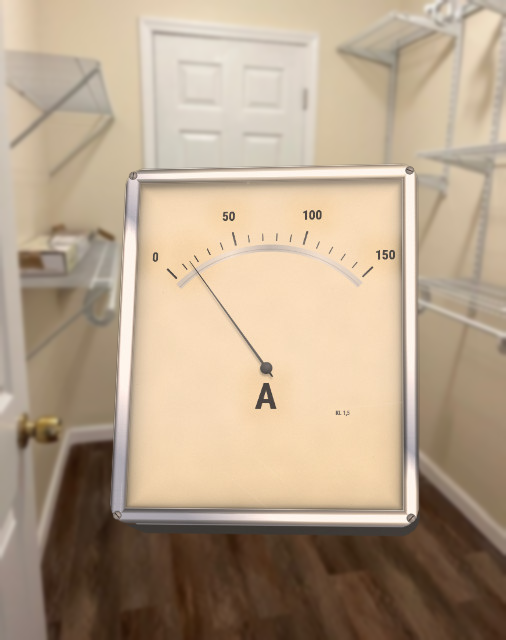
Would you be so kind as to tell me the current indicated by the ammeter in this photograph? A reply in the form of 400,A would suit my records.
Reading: 15,A
